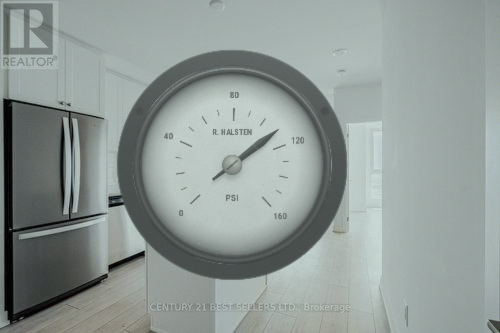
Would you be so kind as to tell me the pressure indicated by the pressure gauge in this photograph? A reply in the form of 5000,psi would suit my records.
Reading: 110,psi
